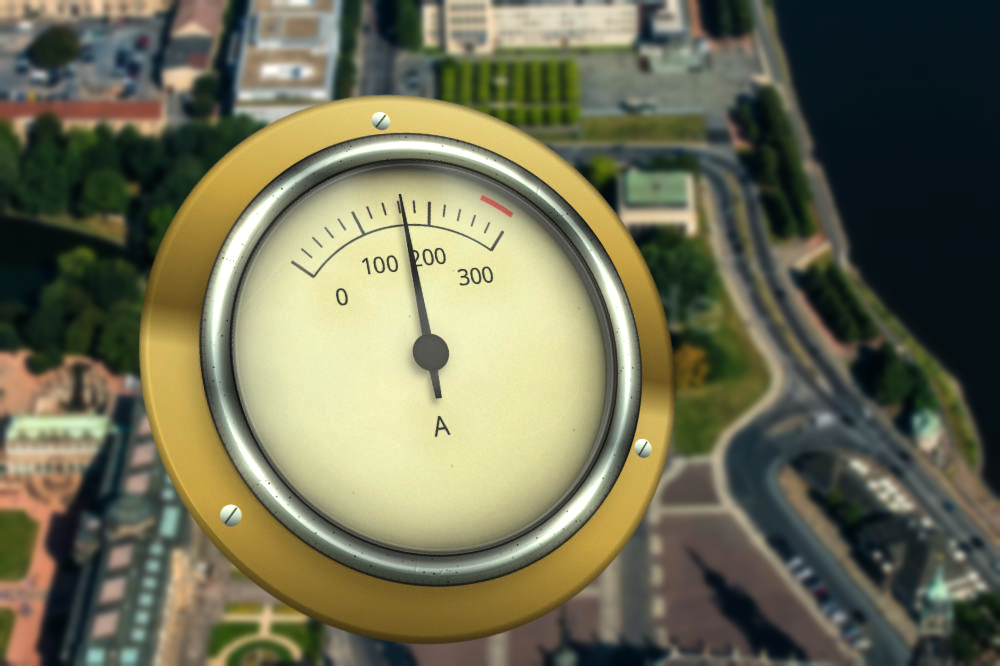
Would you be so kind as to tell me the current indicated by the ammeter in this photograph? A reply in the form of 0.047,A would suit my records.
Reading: 160,A
